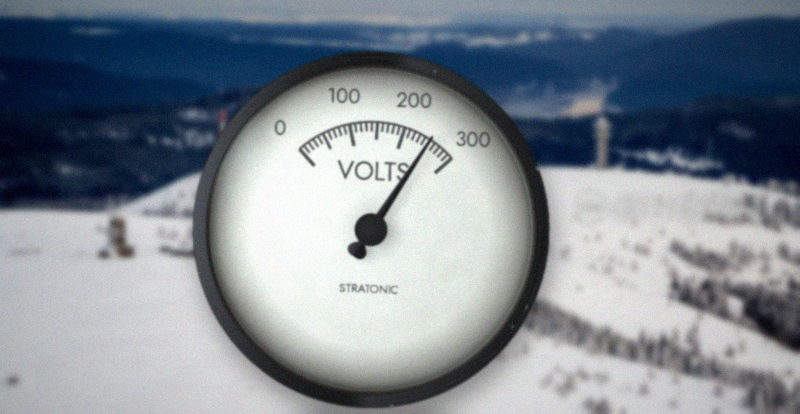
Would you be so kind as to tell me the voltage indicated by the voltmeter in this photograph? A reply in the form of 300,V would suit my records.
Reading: 250,V
